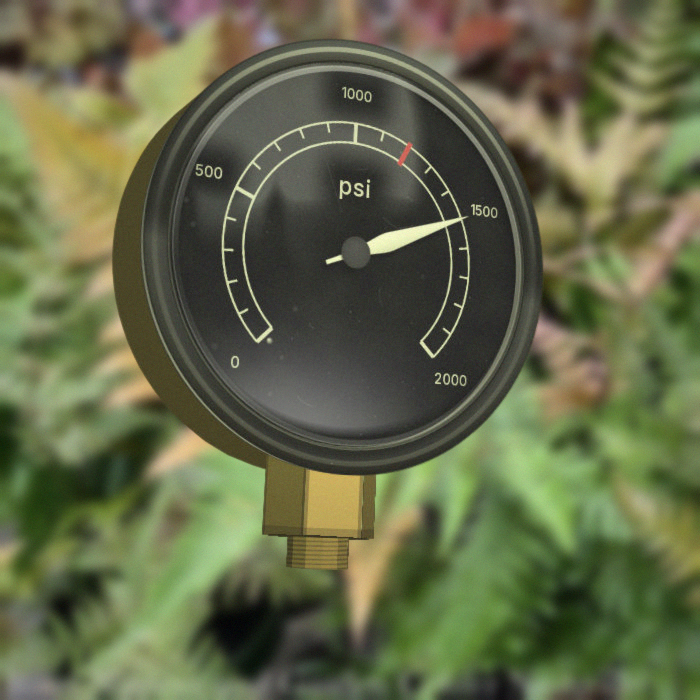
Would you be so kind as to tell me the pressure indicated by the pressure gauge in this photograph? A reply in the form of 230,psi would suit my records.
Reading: 1500,psi
